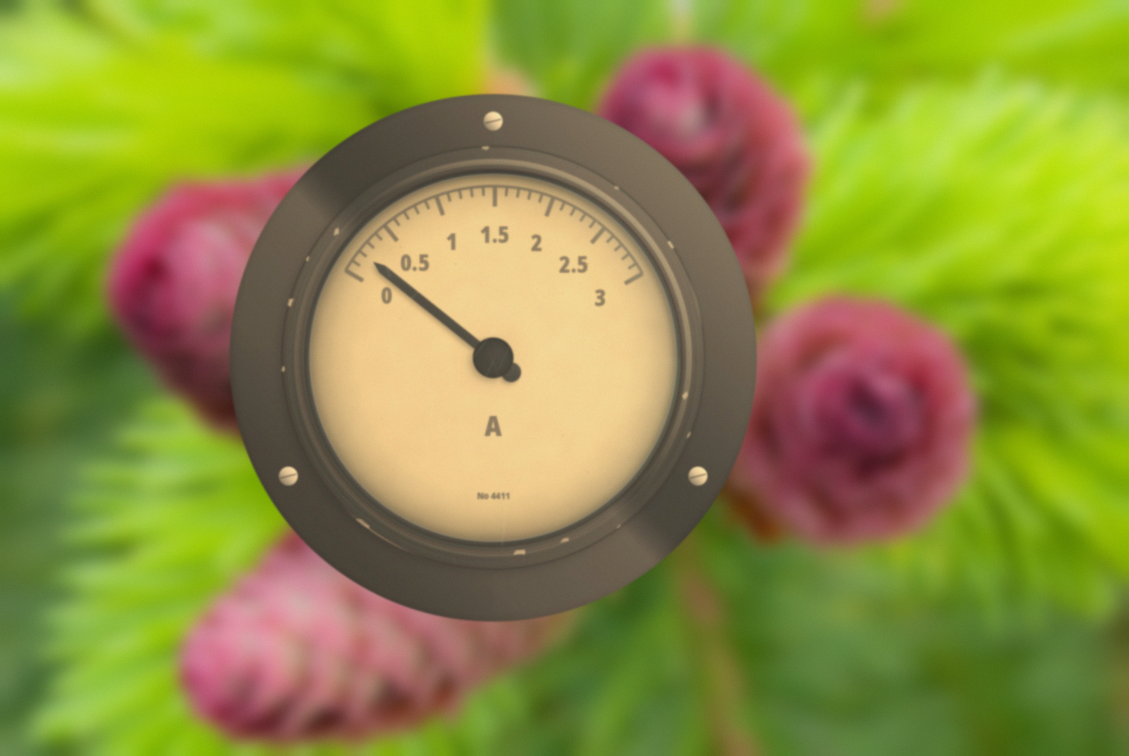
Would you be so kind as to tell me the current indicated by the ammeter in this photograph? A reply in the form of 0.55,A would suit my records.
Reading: 0.2,A
